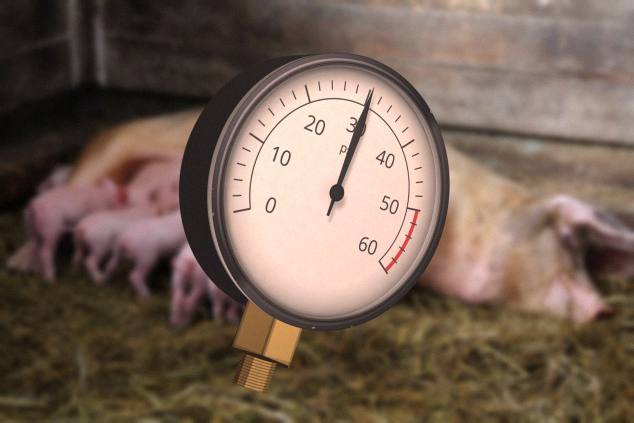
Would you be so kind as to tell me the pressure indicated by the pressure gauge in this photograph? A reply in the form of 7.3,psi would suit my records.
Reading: 30,psi
